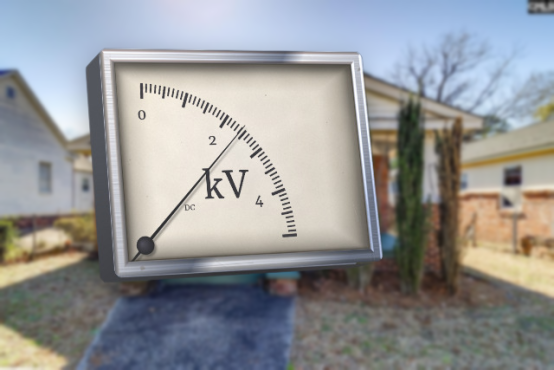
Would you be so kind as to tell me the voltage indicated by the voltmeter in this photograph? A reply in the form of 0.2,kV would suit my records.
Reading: 2.4,kV
